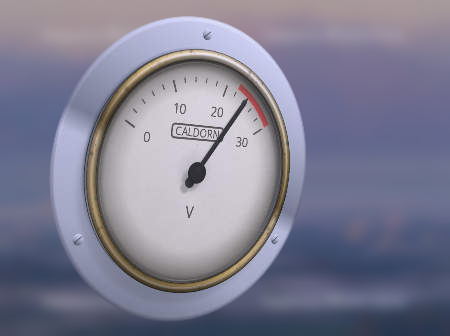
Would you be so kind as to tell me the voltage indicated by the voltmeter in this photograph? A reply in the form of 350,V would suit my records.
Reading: 24,V
